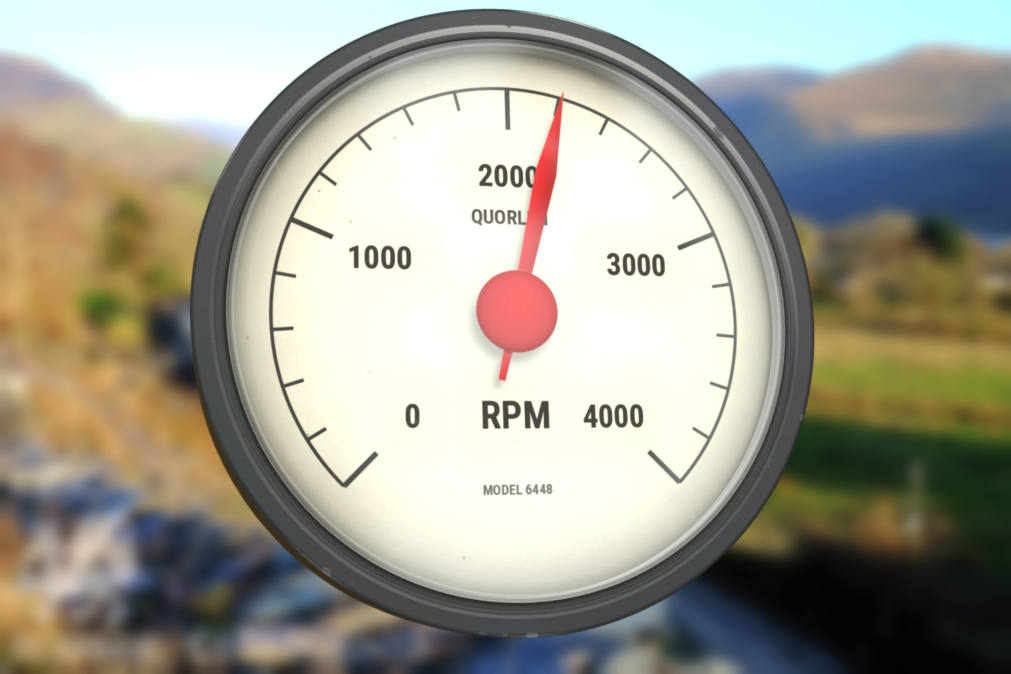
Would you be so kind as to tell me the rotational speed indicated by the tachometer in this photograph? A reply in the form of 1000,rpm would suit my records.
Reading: 2200,rpm
